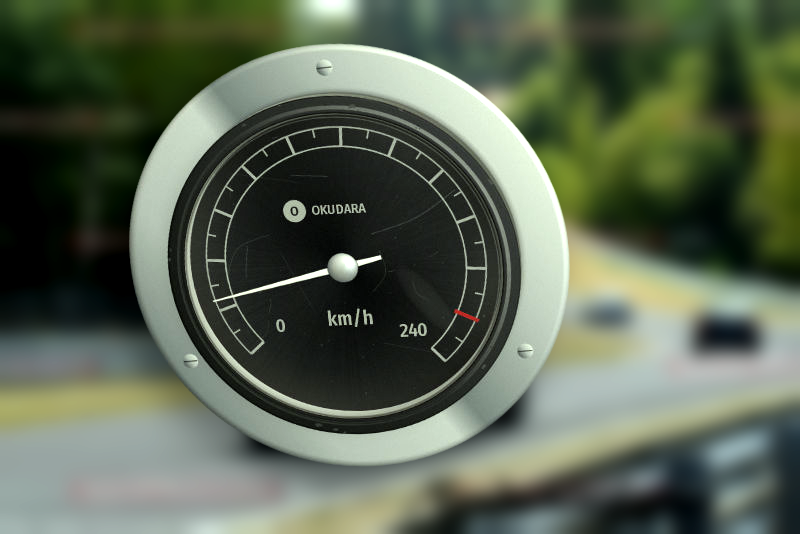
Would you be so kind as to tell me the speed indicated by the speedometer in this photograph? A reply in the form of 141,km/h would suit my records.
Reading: 25,km/h
